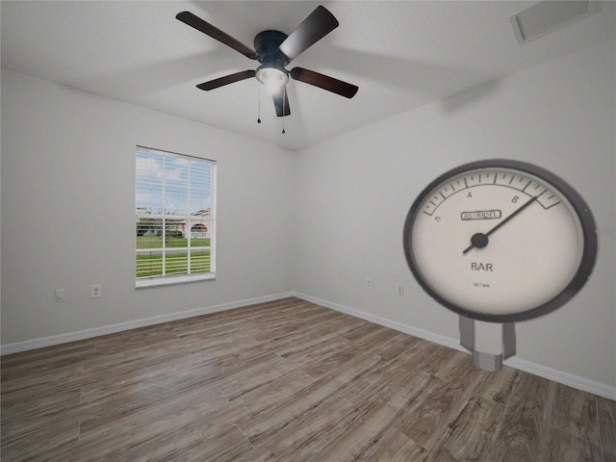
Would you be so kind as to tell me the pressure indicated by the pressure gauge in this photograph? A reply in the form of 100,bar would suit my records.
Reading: 9,bar
